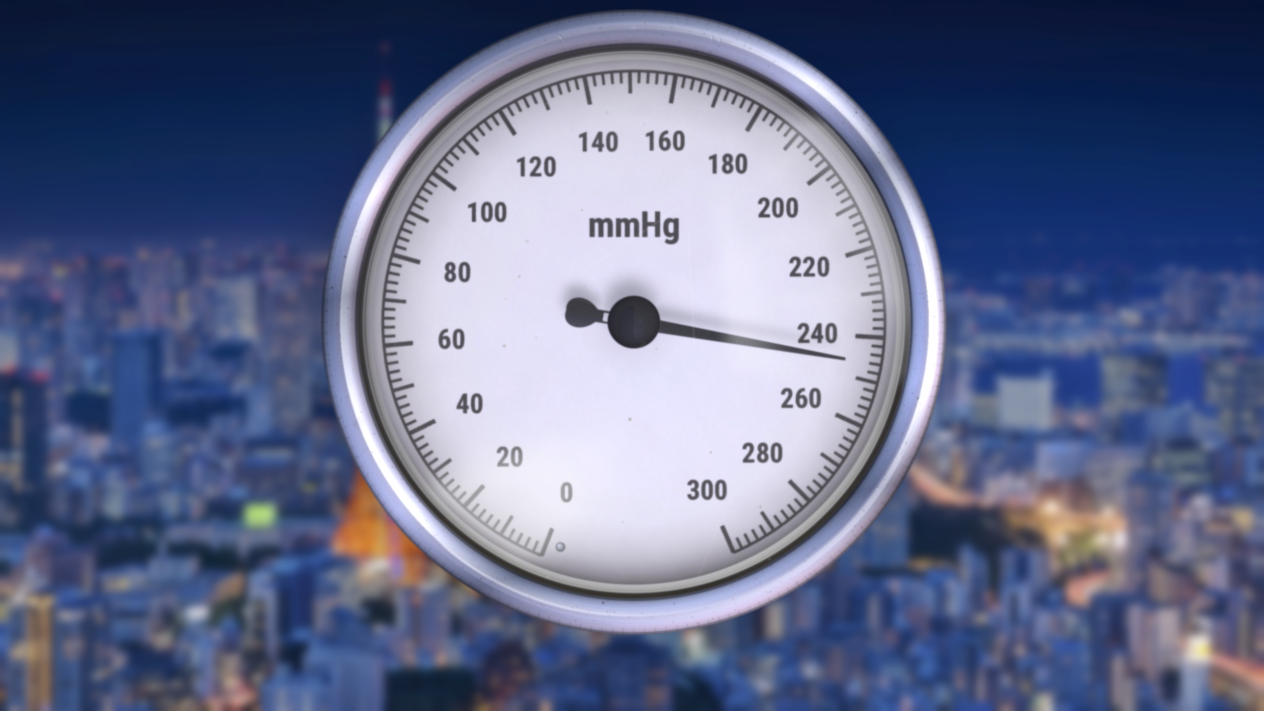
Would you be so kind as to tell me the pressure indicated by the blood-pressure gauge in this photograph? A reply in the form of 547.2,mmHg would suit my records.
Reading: 246,mmHg
